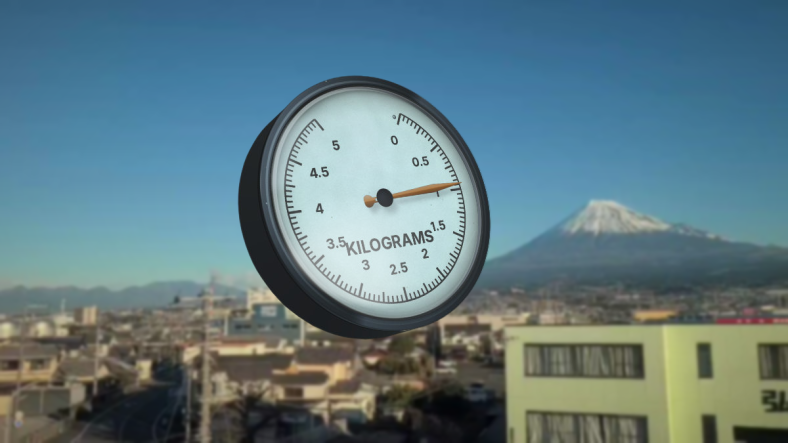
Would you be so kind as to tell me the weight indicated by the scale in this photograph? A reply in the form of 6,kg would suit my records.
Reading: 0.95,kg
